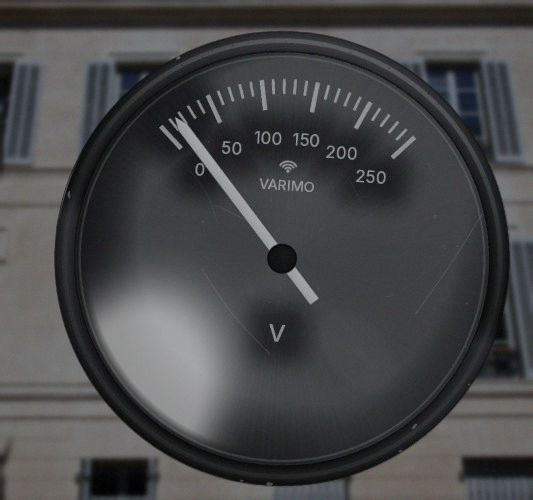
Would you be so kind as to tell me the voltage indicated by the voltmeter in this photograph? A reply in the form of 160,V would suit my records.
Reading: 15,V
